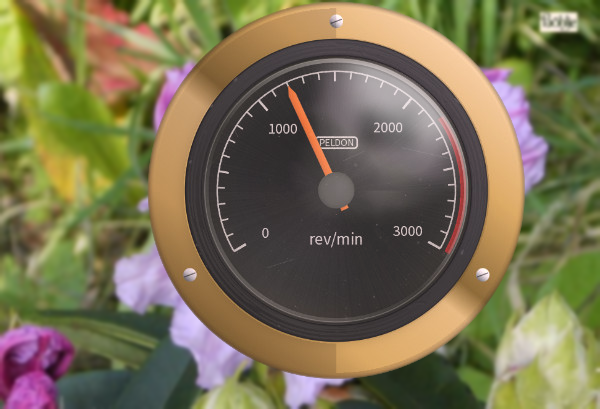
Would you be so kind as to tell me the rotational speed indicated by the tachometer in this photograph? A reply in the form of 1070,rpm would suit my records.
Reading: 1200,rpm
